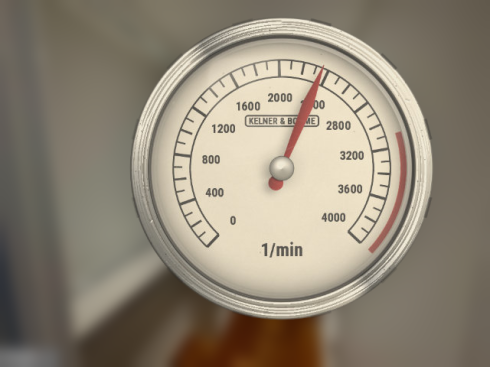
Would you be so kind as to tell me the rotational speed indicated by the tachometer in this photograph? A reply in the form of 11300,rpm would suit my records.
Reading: 2350,rpm
